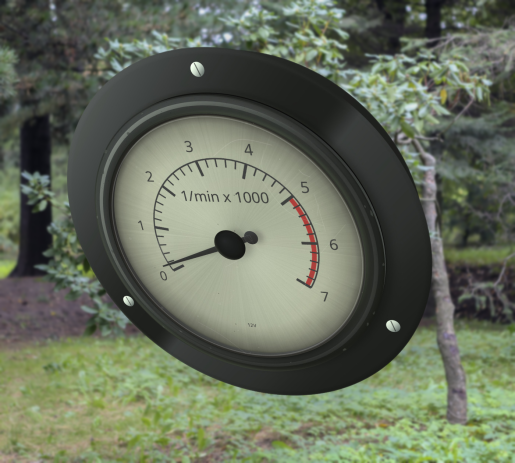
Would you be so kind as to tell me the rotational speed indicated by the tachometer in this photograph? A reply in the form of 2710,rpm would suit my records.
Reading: 200,rpm
